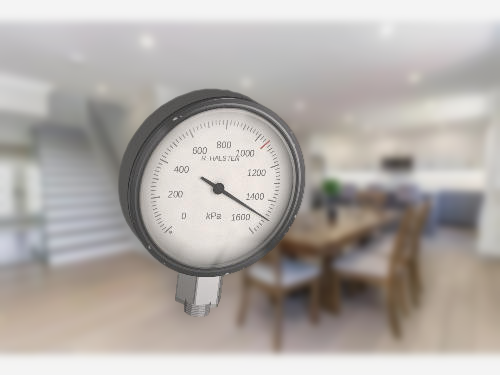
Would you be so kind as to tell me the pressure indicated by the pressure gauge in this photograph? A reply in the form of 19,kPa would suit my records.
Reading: 1500,kPa
